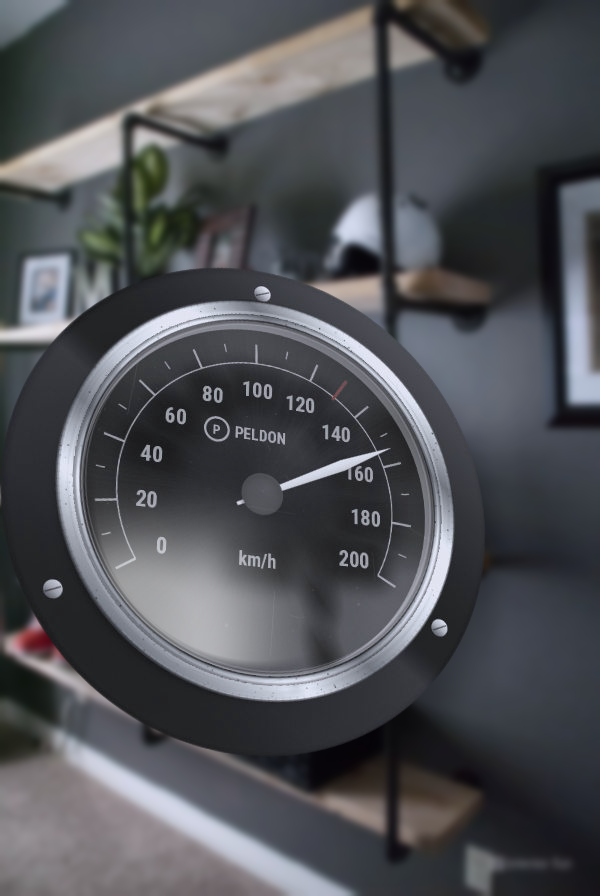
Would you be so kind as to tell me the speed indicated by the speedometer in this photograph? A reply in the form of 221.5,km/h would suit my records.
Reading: 155,km/h
